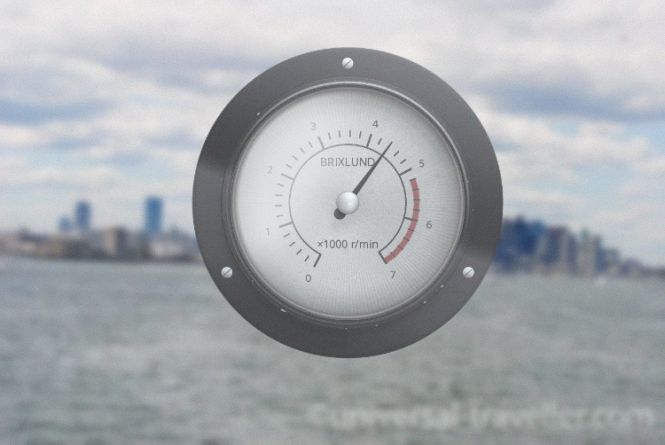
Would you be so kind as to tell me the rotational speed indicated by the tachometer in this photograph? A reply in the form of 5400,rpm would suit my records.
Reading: 4400,rpm
